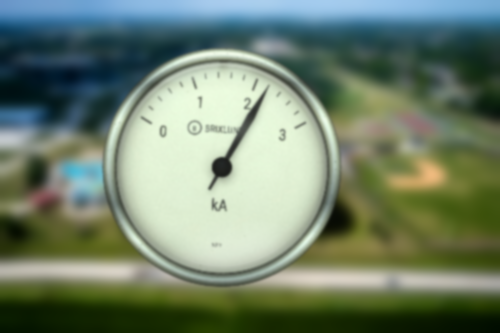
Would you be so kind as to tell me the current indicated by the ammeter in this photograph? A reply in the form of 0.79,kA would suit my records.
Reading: 2.2,kA
